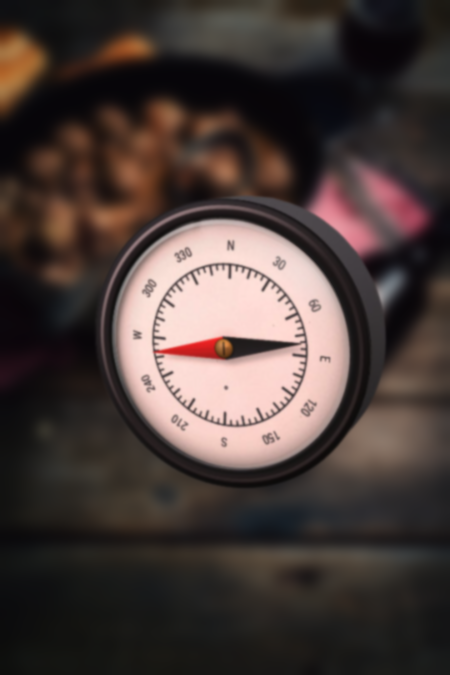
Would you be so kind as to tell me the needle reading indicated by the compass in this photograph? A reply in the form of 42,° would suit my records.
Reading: 260,°
